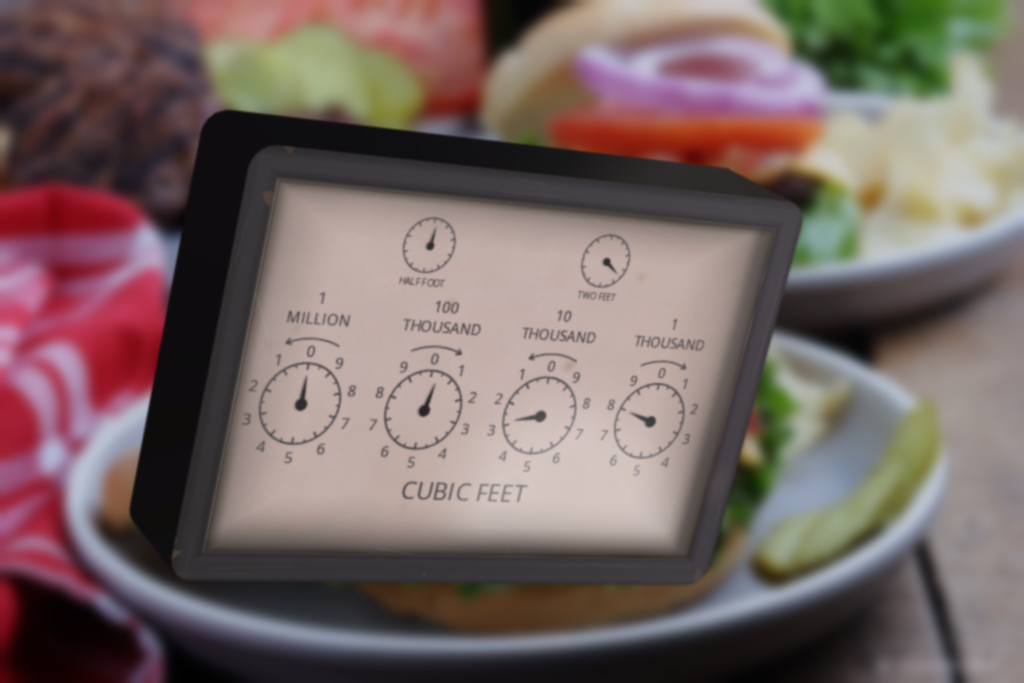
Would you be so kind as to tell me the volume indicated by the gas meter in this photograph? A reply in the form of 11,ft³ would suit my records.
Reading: 2800,ft³
